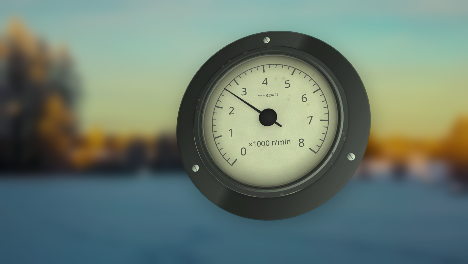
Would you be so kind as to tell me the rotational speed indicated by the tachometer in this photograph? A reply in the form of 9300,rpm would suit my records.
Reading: 2600,rpm
